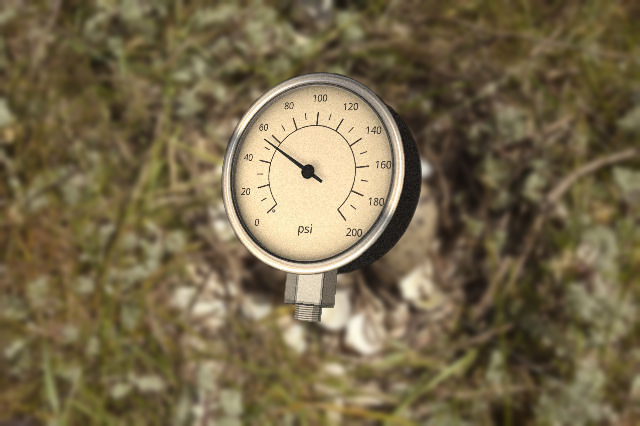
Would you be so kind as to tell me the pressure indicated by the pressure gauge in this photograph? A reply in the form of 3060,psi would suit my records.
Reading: 55,psi
